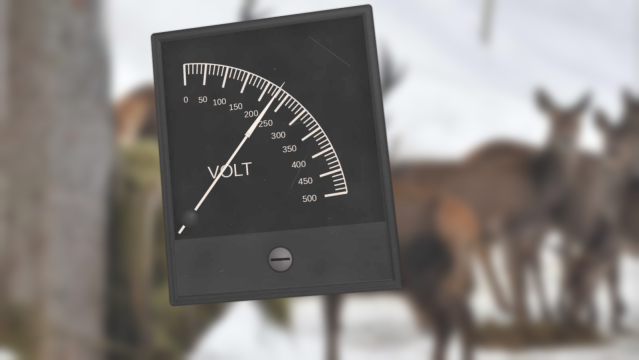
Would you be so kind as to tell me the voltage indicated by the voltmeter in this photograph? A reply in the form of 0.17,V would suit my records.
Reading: 230,V
